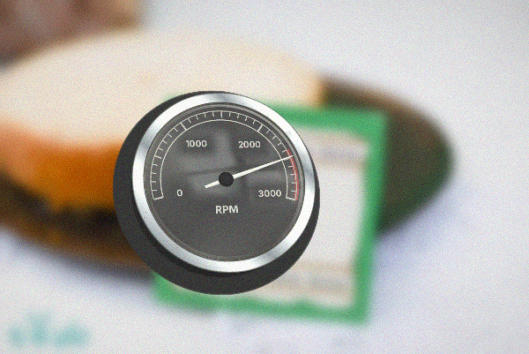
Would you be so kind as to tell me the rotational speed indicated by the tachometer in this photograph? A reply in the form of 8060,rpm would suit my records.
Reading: 2500,rpm
